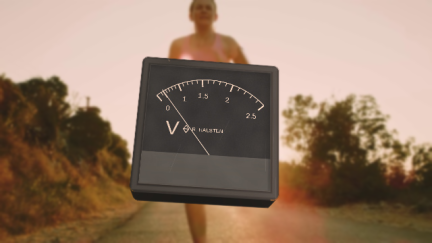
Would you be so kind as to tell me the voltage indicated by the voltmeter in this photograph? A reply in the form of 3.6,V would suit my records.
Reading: 0.5,V
